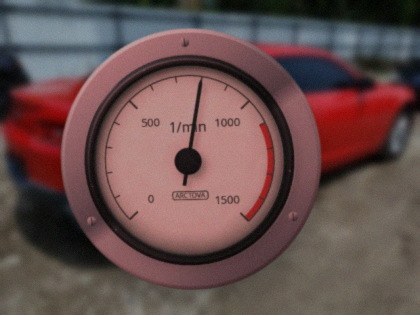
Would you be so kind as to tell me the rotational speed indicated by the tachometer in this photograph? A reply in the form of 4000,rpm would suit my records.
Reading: 800,rpm
